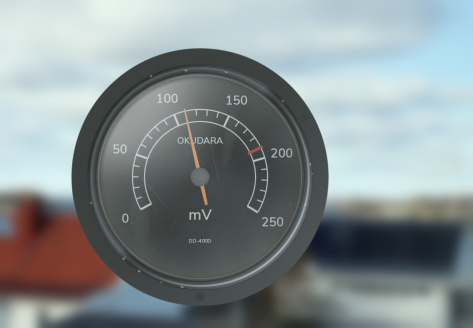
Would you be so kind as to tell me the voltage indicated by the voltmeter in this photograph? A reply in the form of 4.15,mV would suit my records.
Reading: 110,mV
